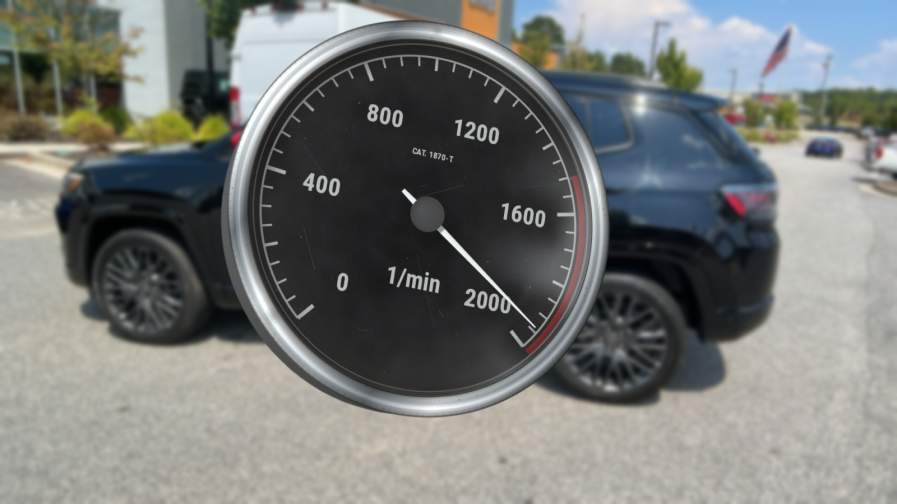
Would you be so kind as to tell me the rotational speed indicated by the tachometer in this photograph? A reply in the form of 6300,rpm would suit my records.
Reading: 1950,rpm
